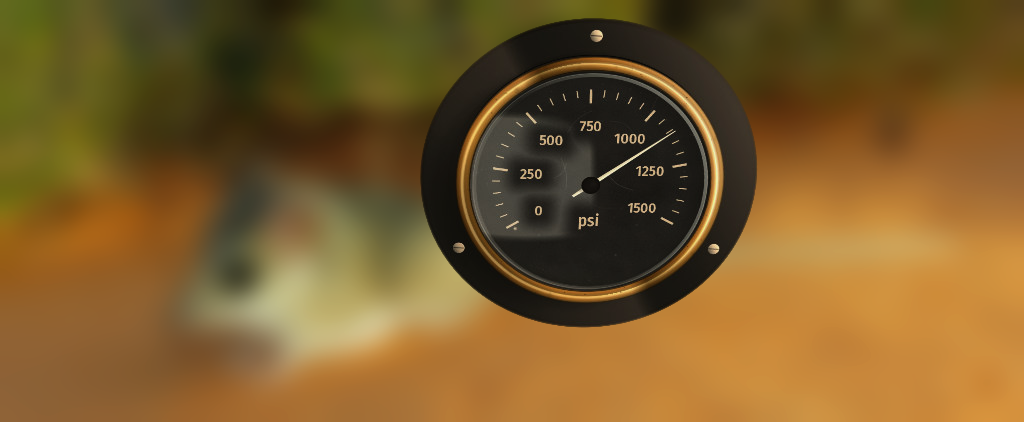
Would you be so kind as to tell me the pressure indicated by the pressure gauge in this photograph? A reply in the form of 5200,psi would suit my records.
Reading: 1100,psi
